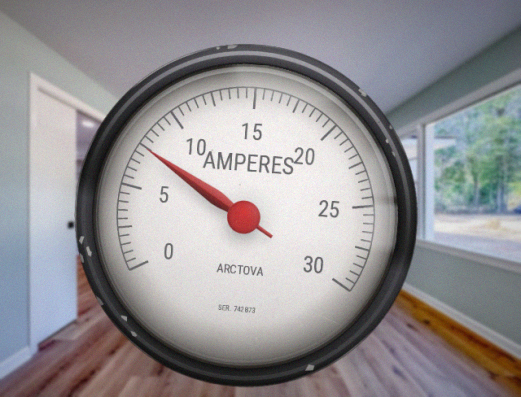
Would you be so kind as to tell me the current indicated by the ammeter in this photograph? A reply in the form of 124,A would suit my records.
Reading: 7.5,A
